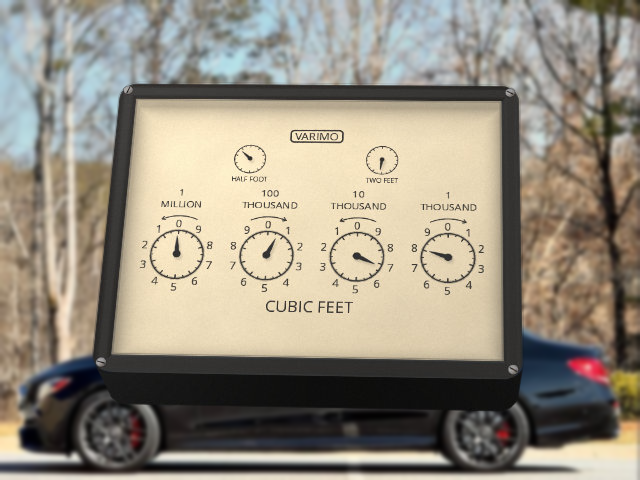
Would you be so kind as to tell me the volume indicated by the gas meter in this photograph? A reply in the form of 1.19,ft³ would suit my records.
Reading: 6800,ft³
